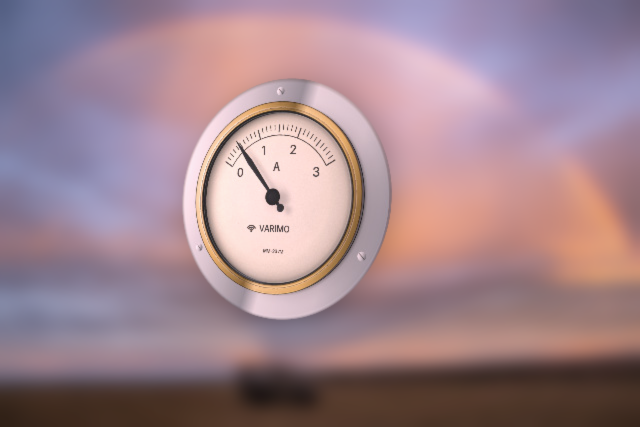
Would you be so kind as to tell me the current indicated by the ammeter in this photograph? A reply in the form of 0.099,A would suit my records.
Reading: 0.5,A
